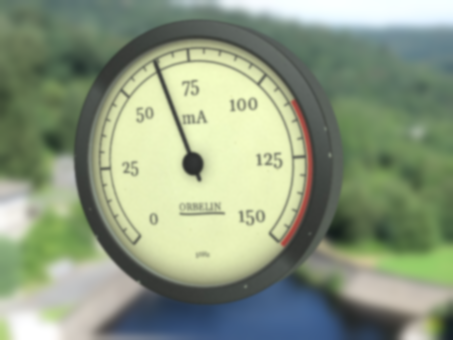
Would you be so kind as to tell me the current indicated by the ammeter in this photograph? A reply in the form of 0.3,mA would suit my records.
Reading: 65,mA
